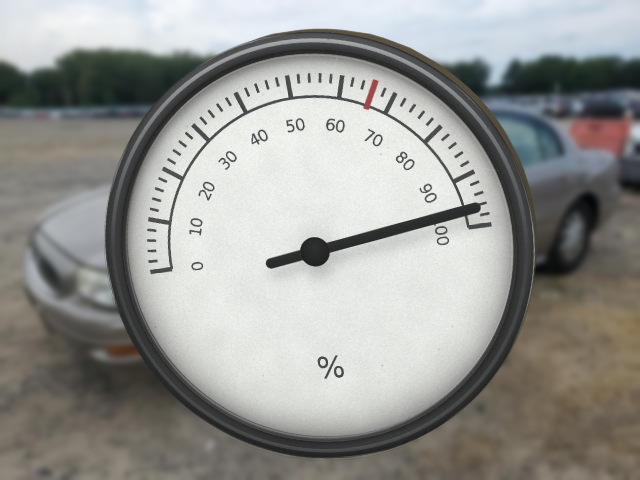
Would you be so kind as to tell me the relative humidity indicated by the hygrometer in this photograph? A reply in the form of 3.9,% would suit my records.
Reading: 96,%
